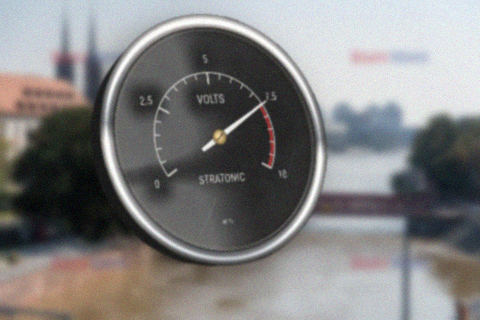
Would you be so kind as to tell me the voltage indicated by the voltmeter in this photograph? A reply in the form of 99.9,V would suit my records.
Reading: 7.5,V
